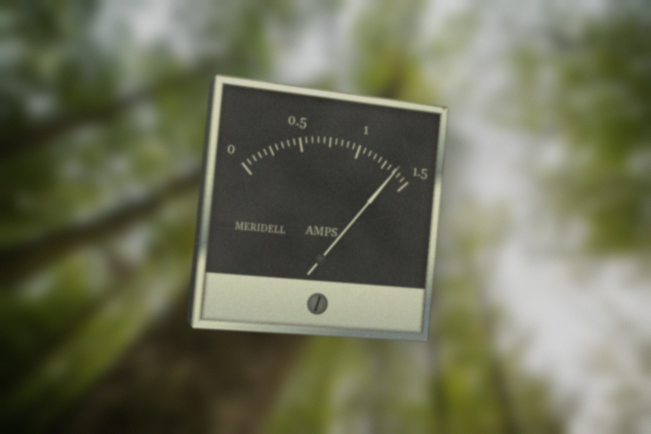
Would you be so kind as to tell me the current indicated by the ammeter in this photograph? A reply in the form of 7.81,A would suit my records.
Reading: 1.35,A
